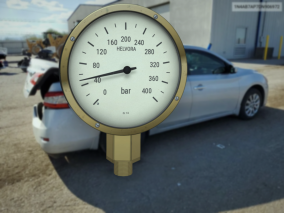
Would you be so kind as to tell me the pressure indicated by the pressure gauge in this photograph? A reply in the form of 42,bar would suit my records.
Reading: 50,bar
